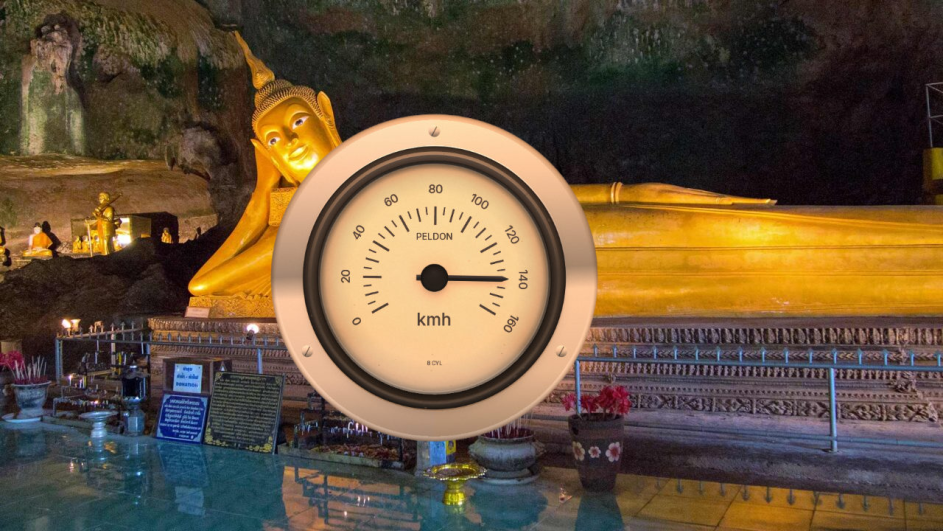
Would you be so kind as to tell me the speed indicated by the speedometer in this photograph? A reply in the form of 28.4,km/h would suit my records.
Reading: 140,km/h
